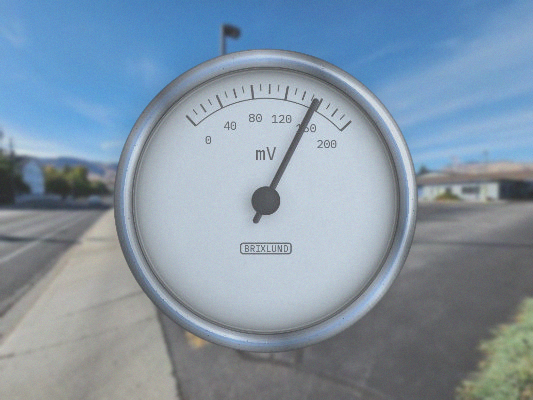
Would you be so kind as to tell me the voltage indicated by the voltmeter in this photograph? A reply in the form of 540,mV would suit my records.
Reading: 155,mV
